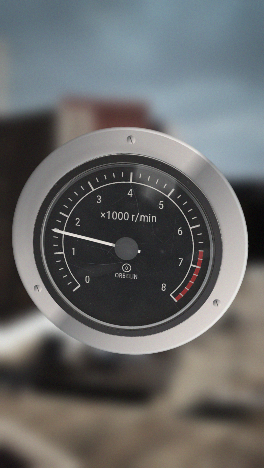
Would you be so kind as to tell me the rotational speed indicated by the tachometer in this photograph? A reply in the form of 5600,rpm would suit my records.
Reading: 1600,rpm
